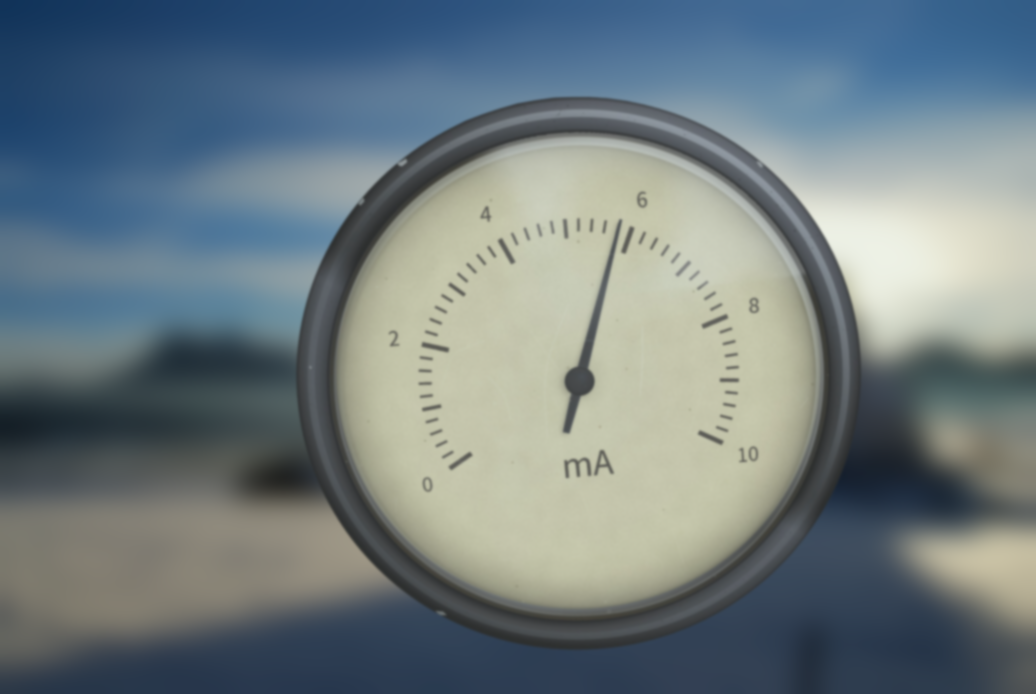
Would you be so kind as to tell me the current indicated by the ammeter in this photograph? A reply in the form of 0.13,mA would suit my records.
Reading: 5.8,mA
